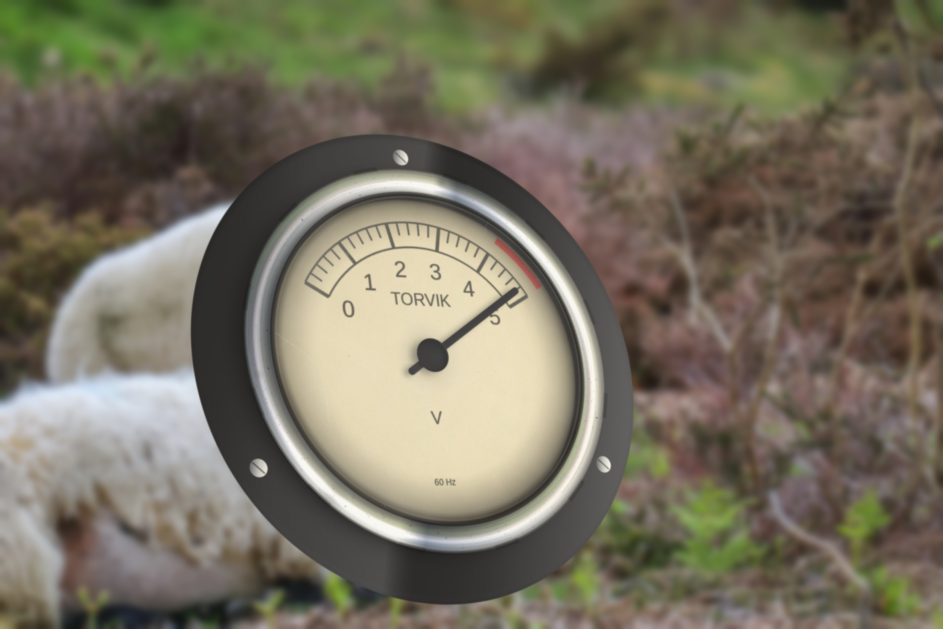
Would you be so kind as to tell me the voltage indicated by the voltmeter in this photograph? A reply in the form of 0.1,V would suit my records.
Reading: 4.8,V
